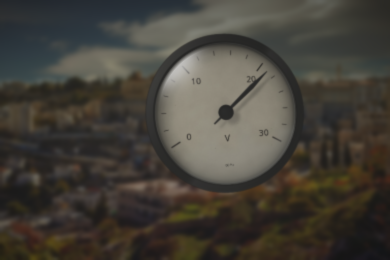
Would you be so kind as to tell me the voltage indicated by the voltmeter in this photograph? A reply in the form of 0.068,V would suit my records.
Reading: 21,V
